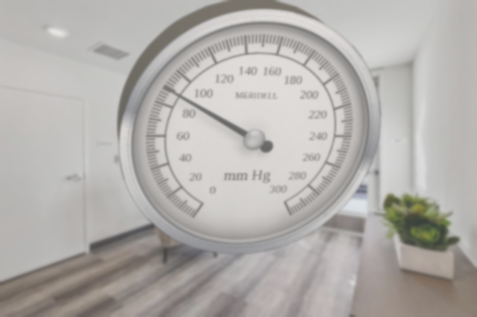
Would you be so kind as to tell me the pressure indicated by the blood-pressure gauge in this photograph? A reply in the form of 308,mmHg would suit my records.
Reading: 90,mmHg
